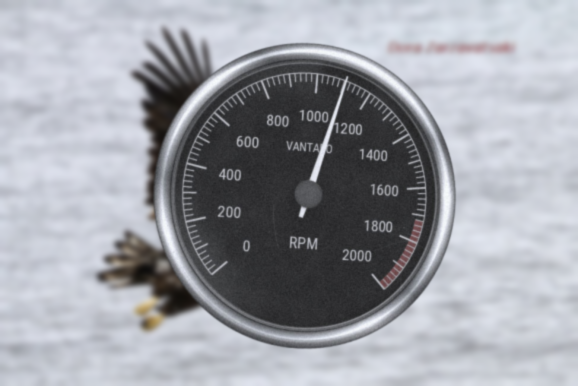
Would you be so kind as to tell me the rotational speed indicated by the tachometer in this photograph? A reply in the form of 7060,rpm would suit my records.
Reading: 1100,rpm
